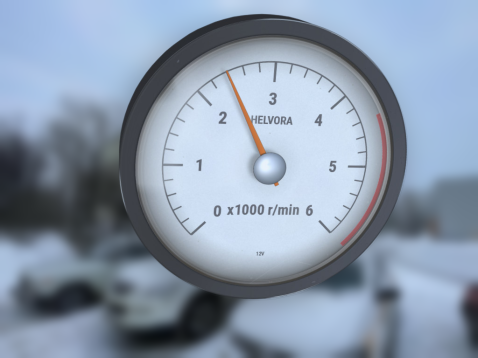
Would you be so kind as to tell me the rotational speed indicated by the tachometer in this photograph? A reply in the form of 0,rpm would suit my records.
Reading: 2400,rpm
